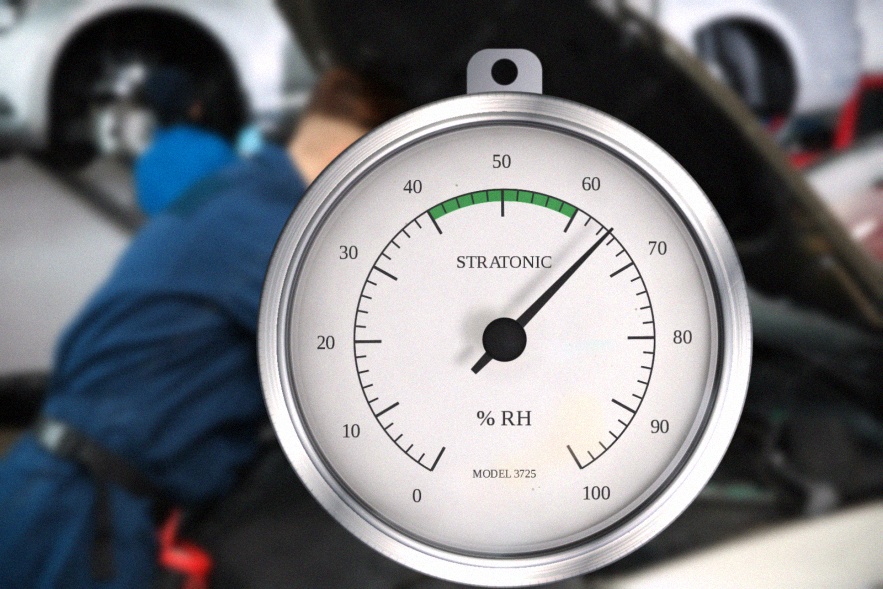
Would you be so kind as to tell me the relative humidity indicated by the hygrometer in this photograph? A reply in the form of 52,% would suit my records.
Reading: 65,%
